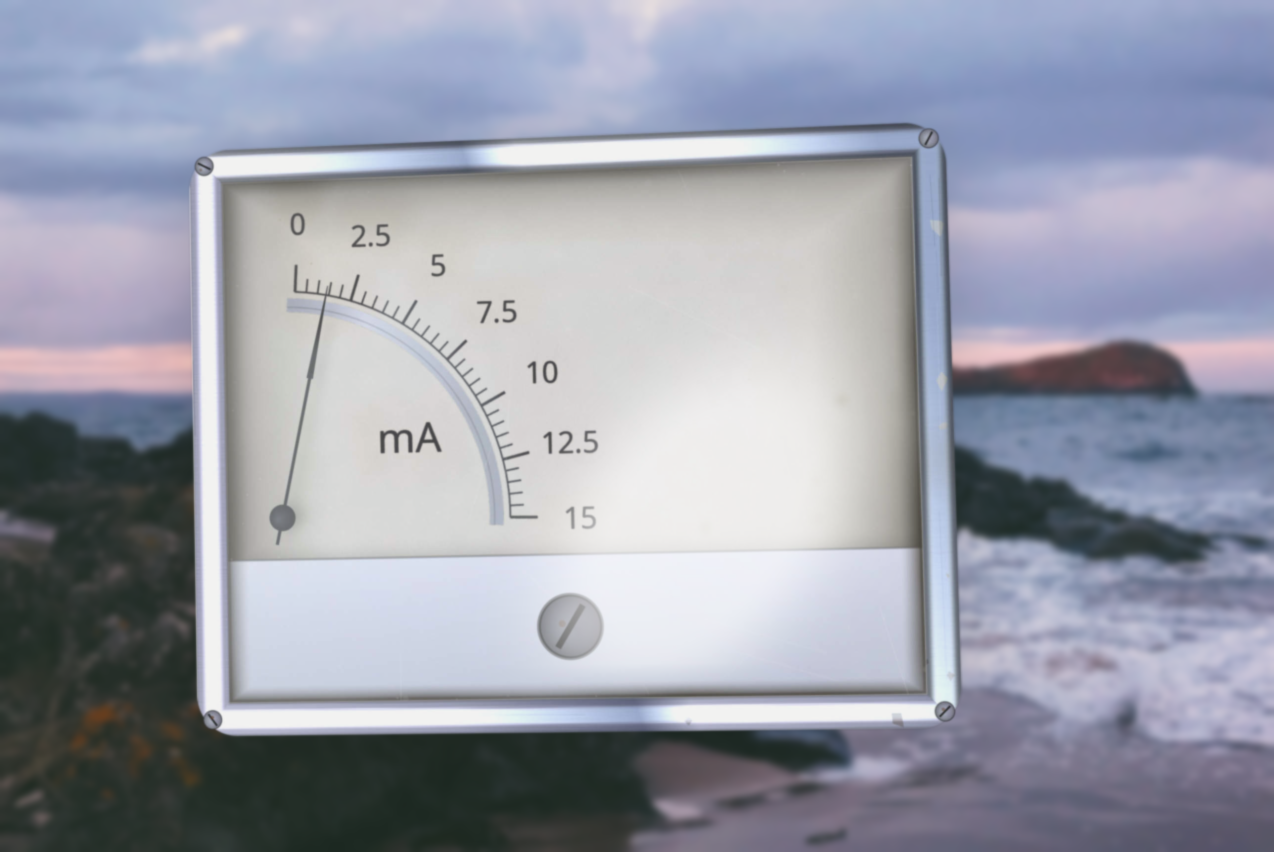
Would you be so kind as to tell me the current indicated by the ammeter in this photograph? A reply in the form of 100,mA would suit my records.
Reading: 1.5,mA
